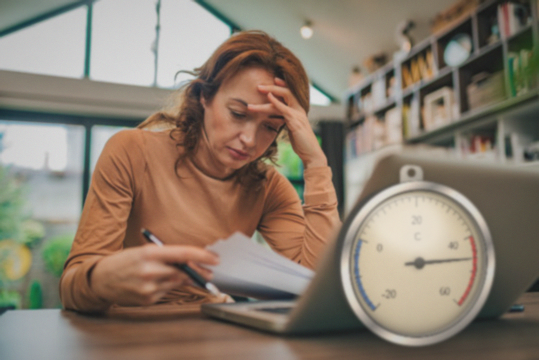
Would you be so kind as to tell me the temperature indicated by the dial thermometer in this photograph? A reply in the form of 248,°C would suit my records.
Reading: 46,°C
